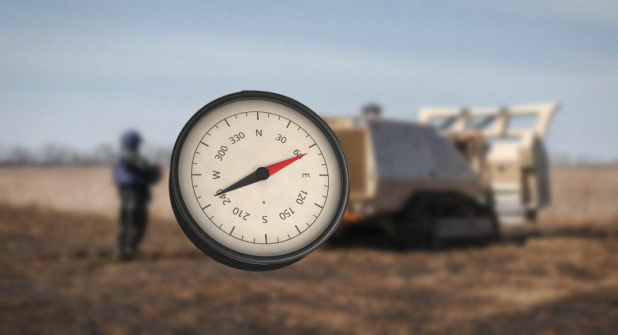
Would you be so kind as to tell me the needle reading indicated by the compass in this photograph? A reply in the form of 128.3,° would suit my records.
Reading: 65,°
